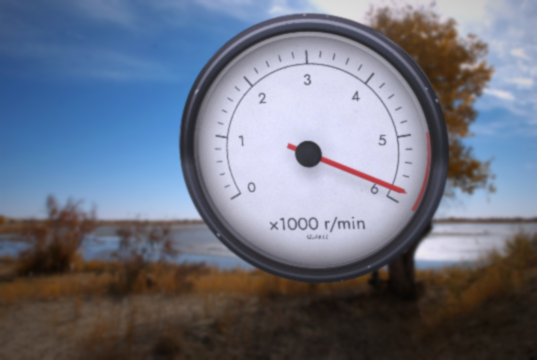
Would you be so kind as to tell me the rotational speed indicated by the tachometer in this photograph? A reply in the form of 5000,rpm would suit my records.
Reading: 5800,rpm
